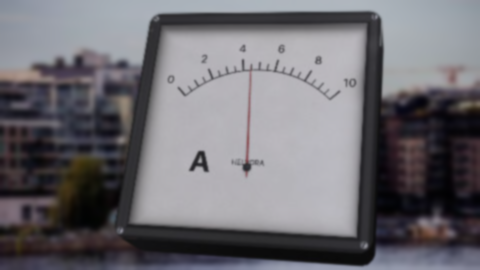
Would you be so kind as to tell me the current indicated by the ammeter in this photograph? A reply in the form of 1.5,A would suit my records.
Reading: 4.5,A
